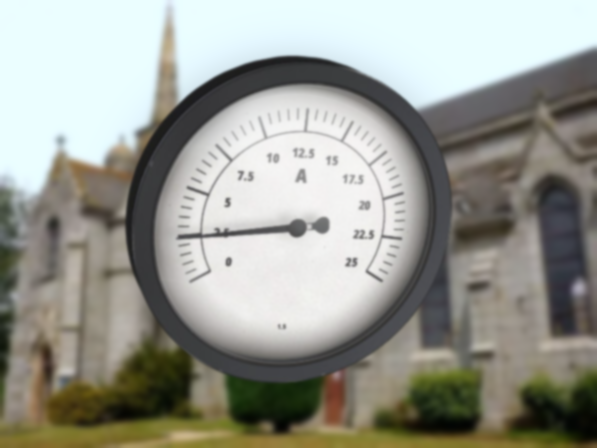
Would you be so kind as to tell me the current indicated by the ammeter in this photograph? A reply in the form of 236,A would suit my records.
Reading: 2.5,A
